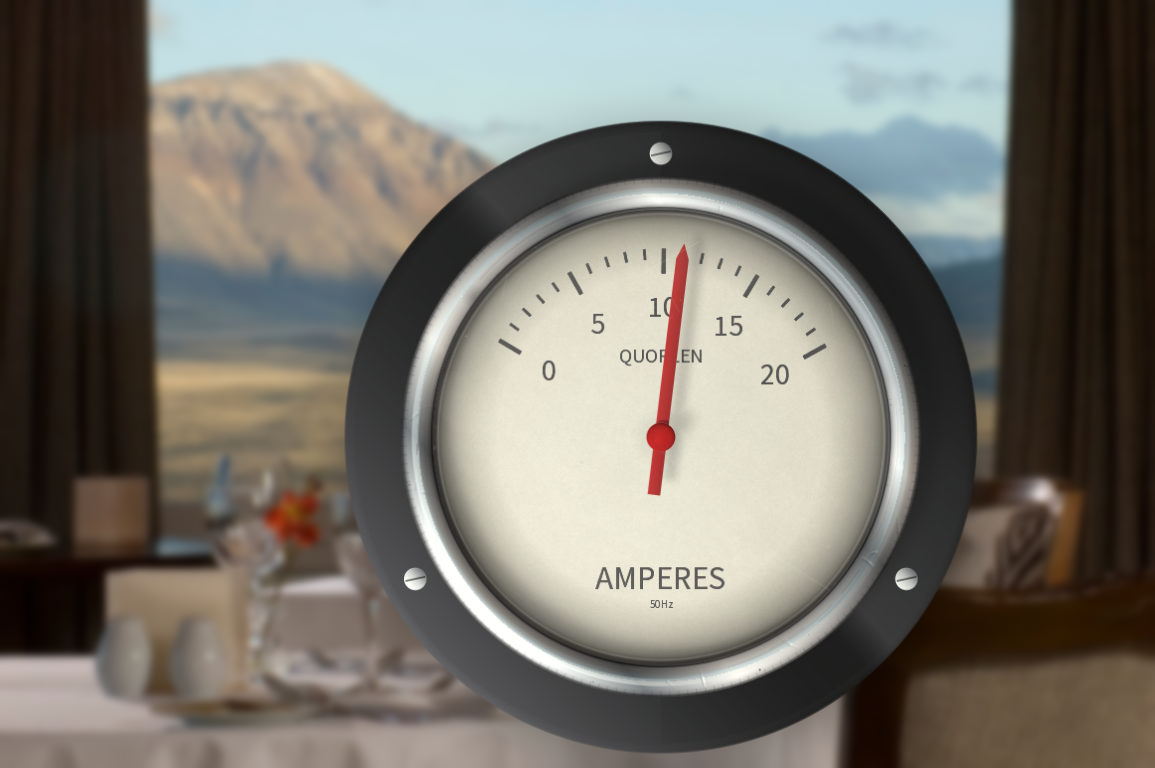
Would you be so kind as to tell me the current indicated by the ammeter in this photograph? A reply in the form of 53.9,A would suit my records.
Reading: 11,A
